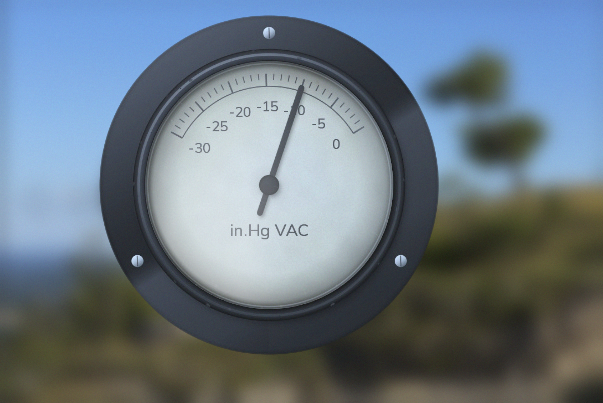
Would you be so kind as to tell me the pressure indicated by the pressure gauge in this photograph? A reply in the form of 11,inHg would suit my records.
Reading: -10,inHg
